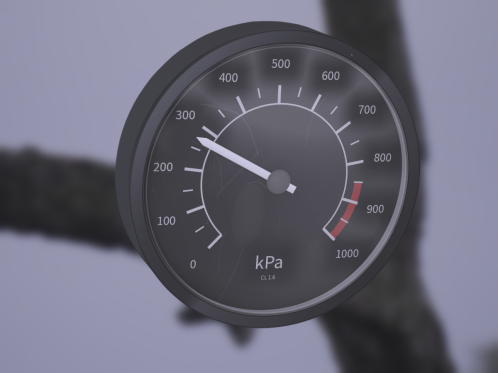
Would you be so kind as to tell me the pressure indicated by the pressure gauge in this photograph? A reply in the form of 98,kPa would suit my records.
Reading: 275,kPa
